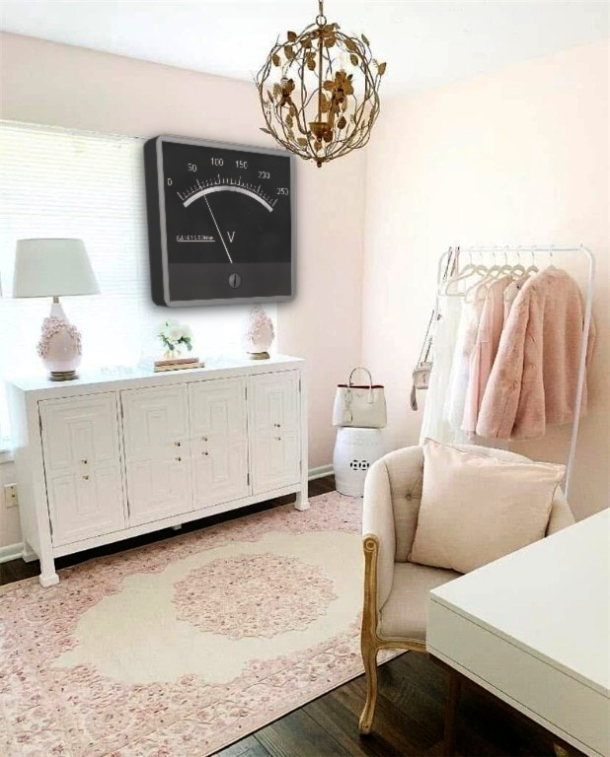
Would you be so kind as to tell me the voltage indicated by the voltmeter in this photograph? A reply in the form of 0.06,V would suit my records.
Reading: 50,V
